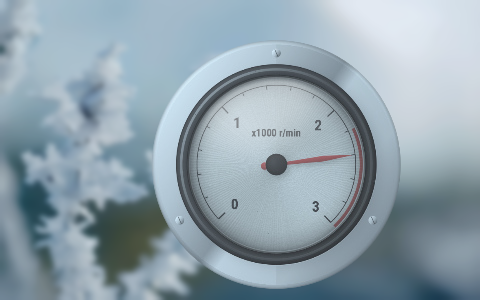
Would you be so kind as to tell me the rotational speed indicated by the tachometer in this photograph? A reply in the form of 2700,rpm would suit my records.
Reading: 2400,rpm
